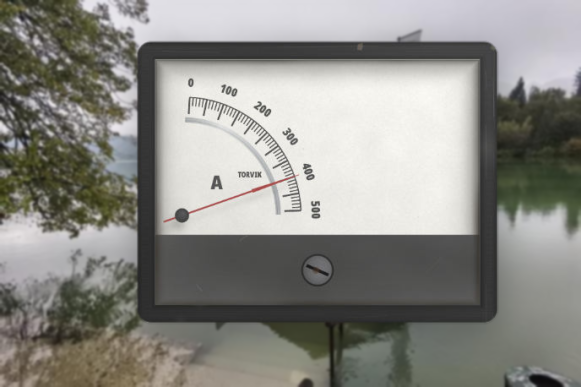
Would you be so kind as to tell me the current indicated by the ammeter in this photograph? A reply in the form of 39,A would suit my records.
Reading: 400,A
